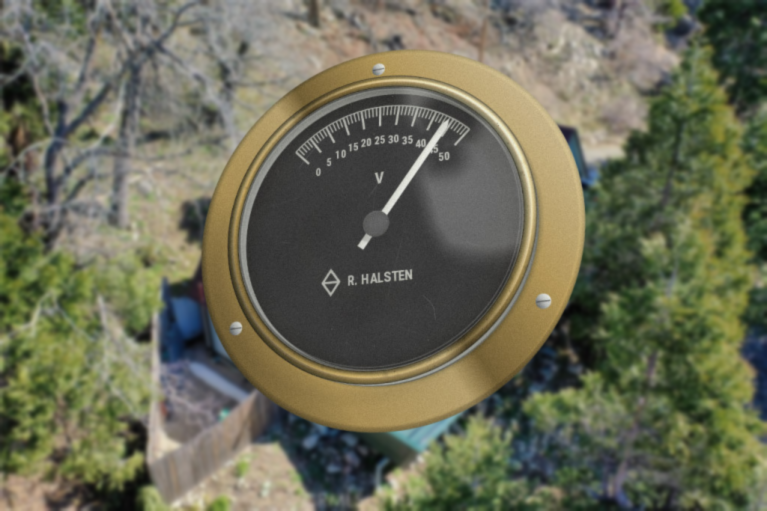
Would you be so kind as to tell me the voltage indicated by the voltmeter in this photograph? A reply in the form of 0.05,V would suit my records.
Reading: 45,V
